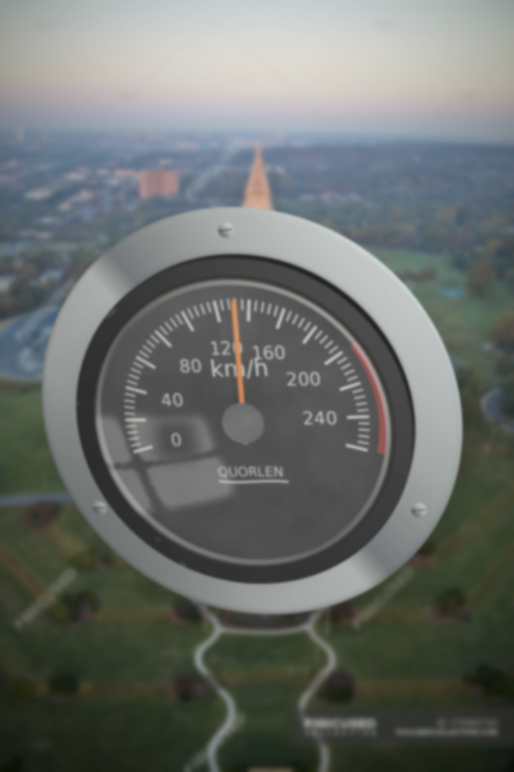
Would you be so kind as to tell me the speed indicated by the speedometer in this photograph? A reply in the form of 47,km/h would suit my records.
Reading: 132,km/h
